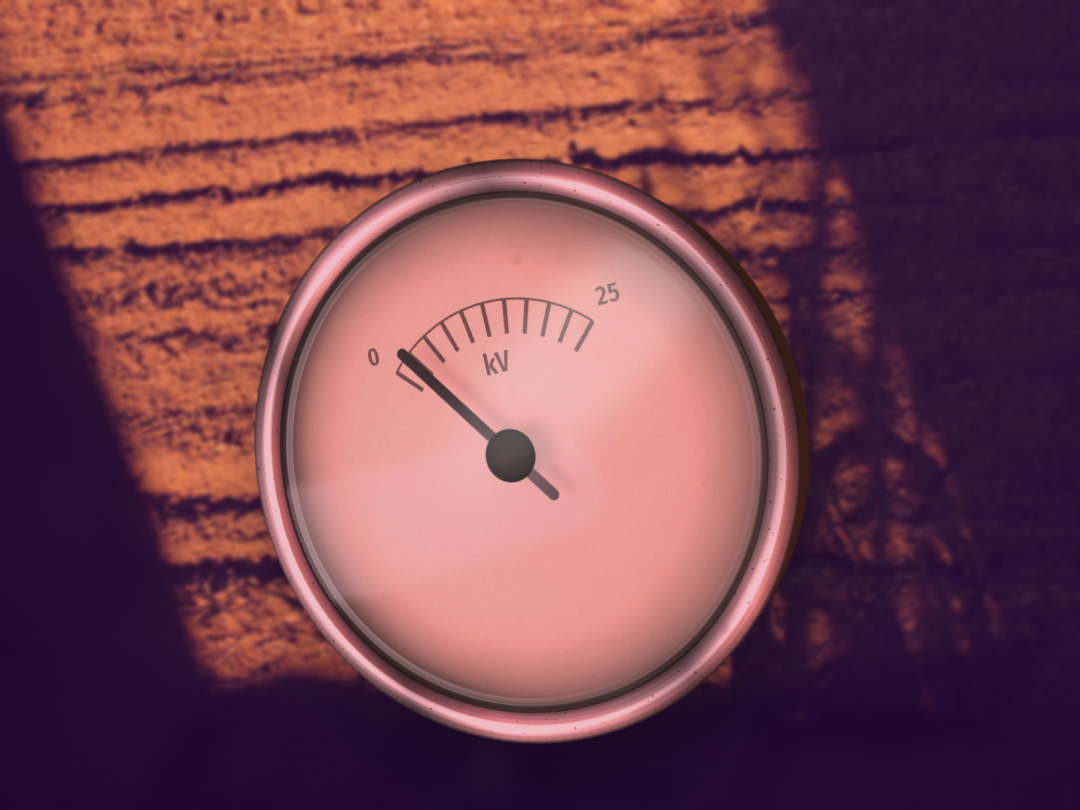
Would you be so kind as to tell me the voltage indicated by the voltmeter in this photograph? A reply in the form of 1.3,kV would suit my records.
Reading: 2.5,kV
